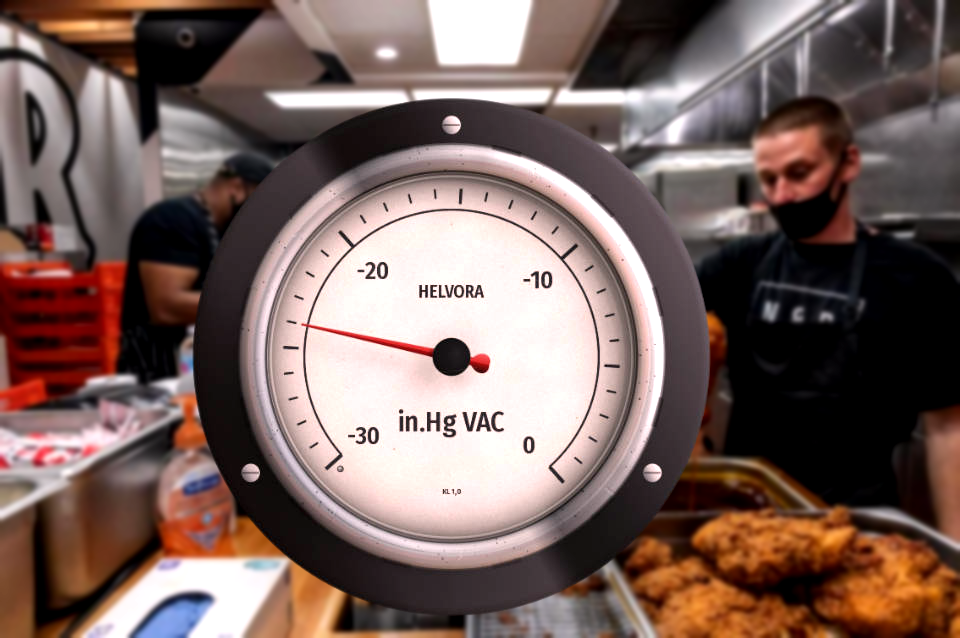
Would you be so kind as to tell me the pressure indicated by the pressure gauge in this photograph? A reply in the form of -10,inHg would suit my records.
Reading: -24,inHg
